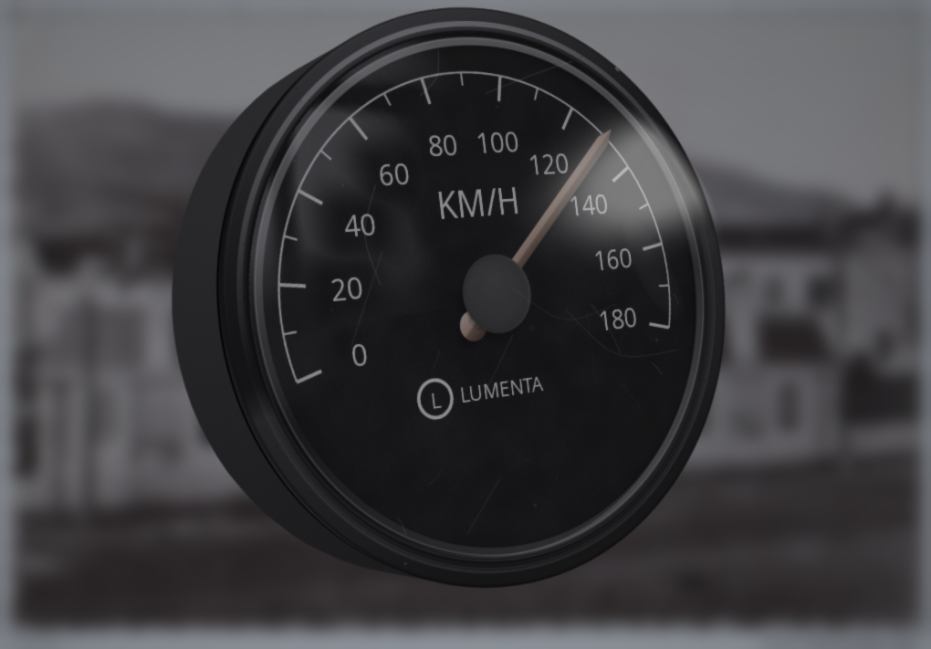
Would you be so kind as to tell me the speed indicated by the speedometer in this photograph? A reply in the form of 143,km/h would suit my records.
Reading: 130,km/h
